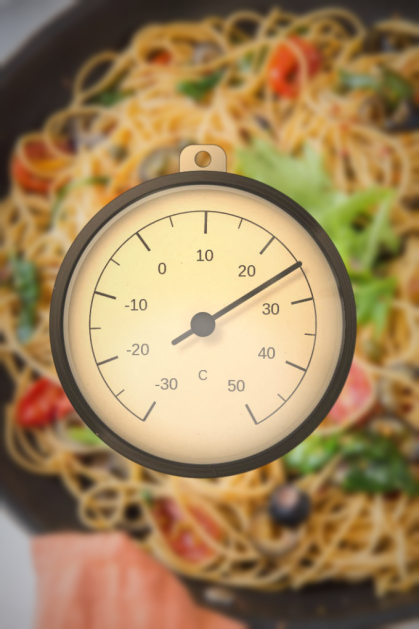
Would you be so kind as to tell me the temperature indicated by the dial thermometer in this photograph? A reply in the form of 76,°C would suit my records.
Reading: 25,°C
